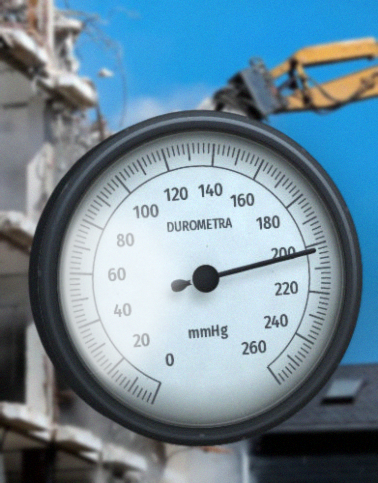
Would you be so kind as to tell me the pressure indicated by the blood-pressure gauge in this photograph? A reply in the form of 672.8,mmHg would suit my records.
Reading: 202,mmHg
